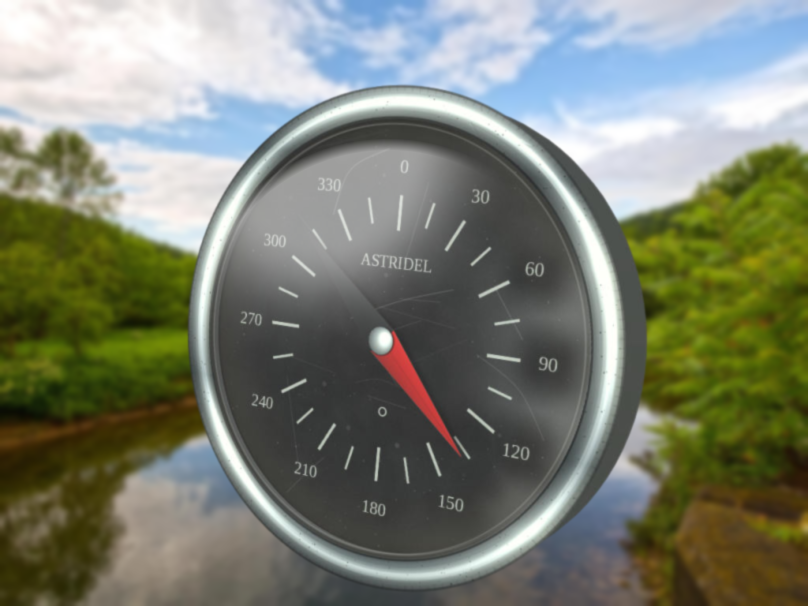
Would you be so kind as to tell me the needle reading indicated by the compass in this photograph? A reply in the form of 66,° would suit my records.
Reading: 135,°
